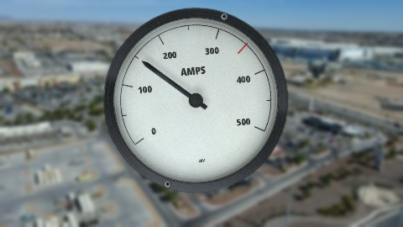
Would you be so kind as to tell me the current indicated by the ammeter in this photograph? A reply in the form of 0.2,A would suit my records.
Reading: 150,A
